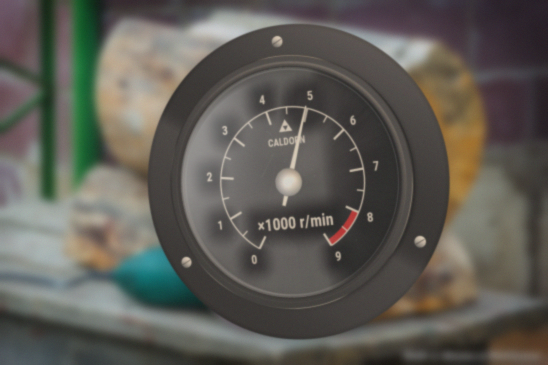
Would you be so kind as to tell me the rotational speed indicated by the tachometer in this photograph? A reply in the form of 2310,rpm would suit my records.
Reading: 5000,rpm
